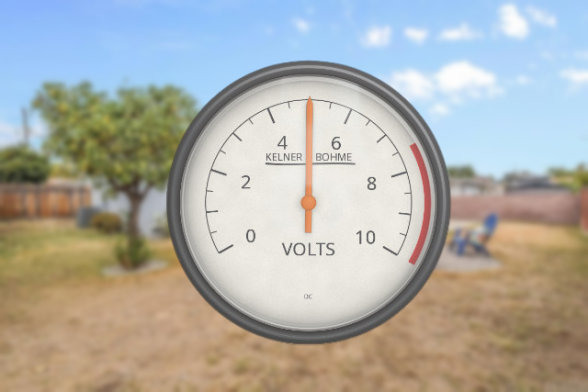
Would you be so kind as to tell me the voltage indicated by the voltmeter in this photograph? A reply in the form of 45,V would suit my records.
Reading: 5,V
